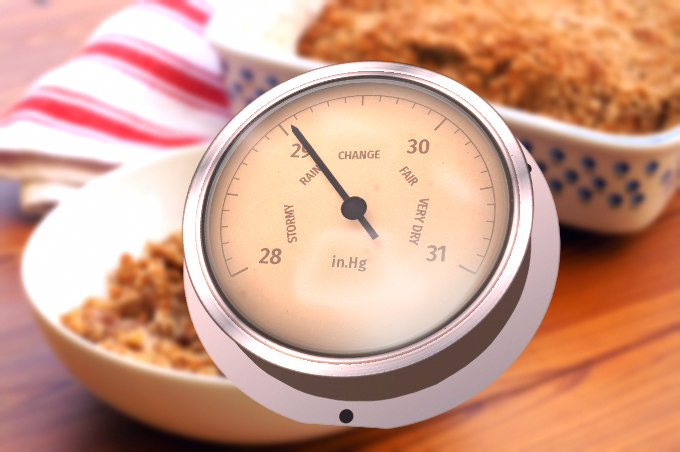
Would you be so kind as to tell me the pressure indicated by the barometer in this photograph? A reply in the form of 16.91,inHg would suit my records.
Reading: 29.05,inHg
